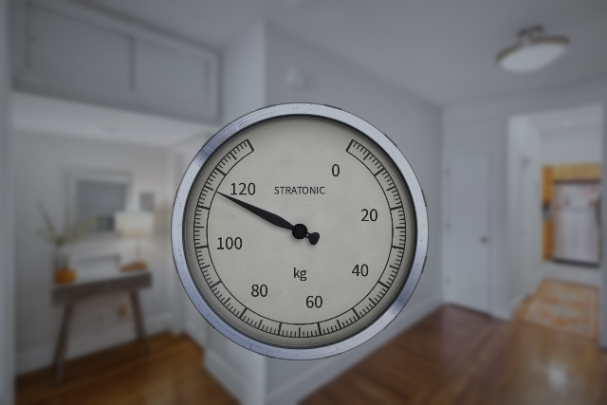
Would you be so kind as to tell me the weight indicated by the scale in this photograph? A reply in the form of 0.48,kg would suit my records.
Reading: 115,kg
